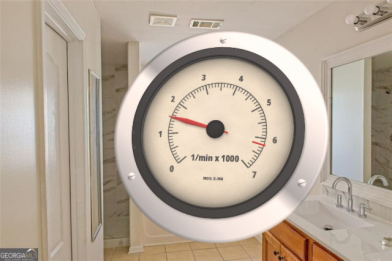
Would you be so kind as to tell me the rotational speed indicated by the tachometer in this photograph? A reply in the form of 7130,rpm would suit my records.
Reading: 1500,rpm
